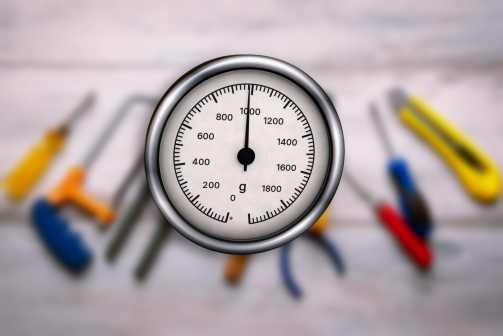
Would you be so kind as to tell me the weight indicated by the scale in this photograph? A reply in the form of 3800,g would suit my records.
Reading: 980,g
